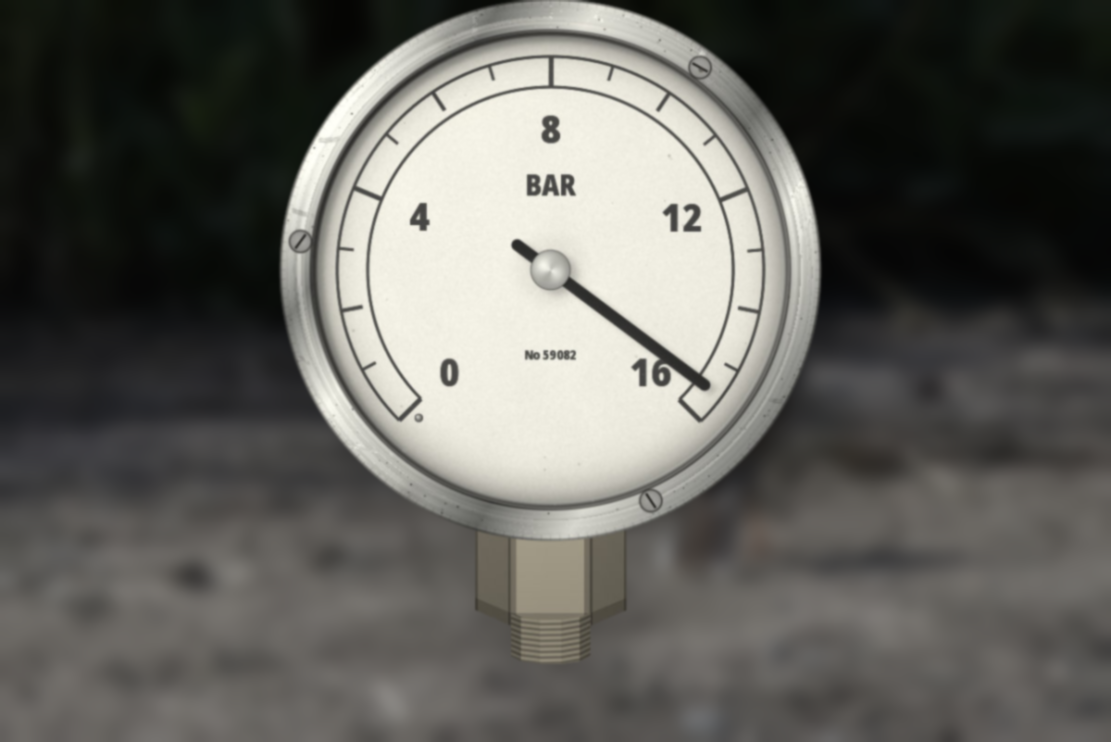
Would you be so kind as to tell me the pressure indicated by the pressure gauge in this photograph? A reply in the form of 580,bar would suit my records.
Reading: 15.5,bar
